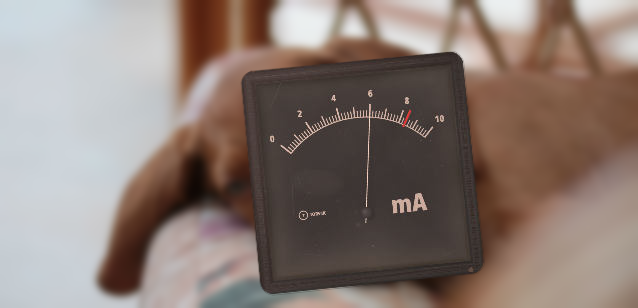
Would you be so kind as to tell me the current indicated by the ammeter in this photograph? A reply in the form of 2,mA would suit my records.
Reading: 6,mA
